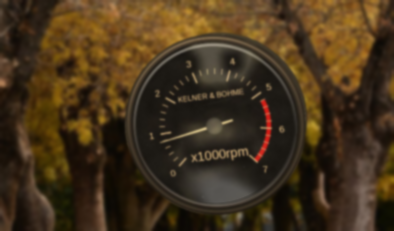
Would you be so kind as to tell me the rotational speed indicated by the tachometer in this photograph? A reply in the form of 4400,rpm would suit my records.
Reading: 800,rpm
